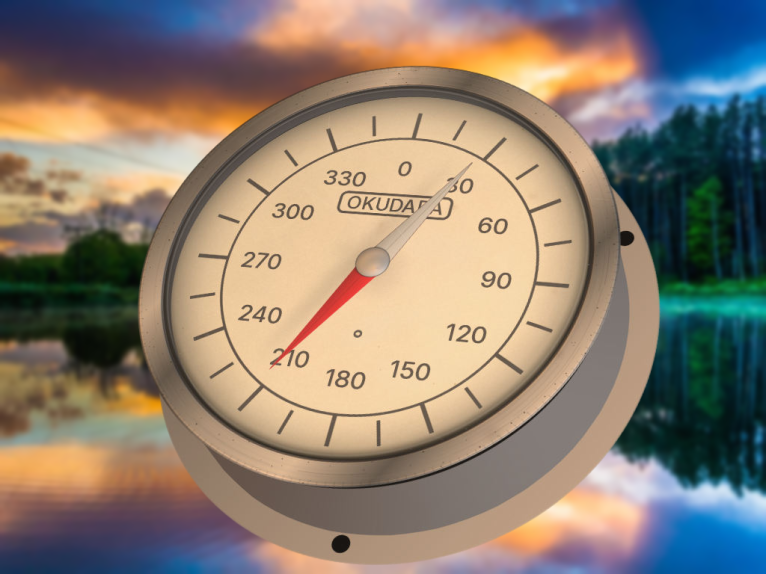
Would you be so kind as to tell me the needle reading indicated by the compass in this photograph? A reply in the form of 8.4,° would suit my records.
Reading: 210,°
